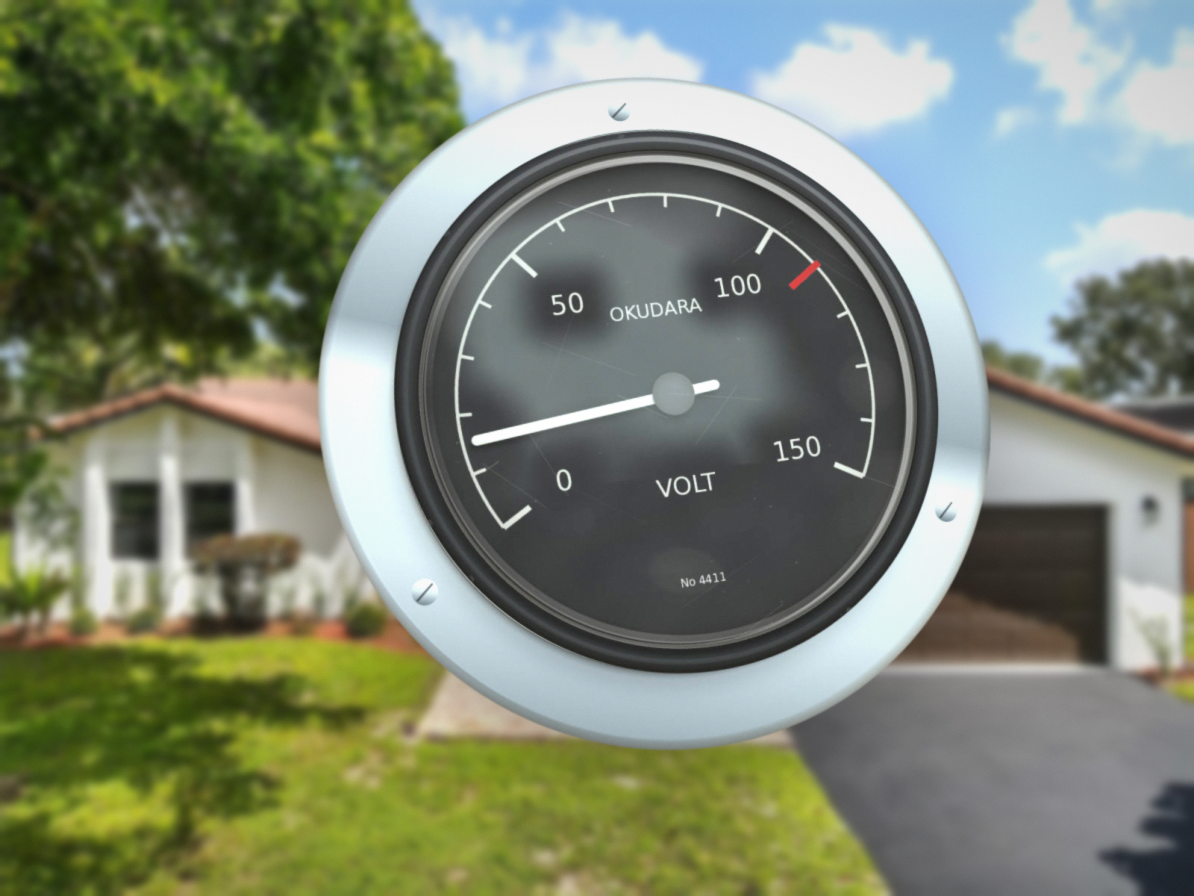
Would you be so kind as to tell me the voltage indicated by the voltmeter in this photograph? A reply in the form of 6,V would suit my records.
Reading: 15,V
